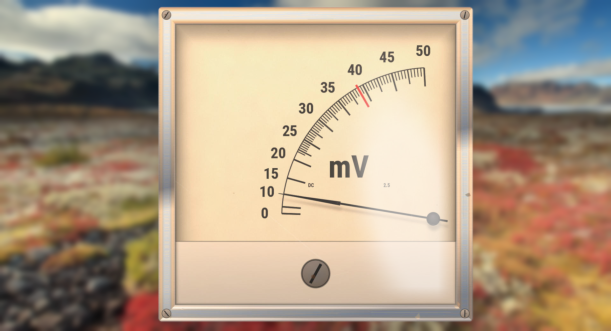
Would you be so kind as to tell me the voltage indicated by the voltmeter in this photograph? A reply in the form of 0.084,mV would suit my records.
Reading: 10,mV
